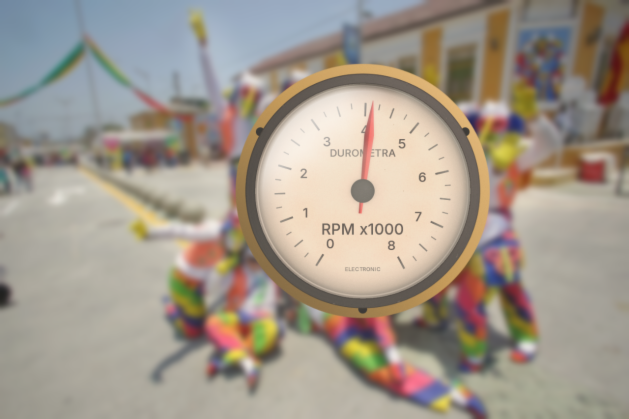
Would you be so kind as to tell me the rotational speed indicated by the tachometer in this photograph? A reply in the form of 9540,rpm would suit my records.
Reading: 4125,rpm
